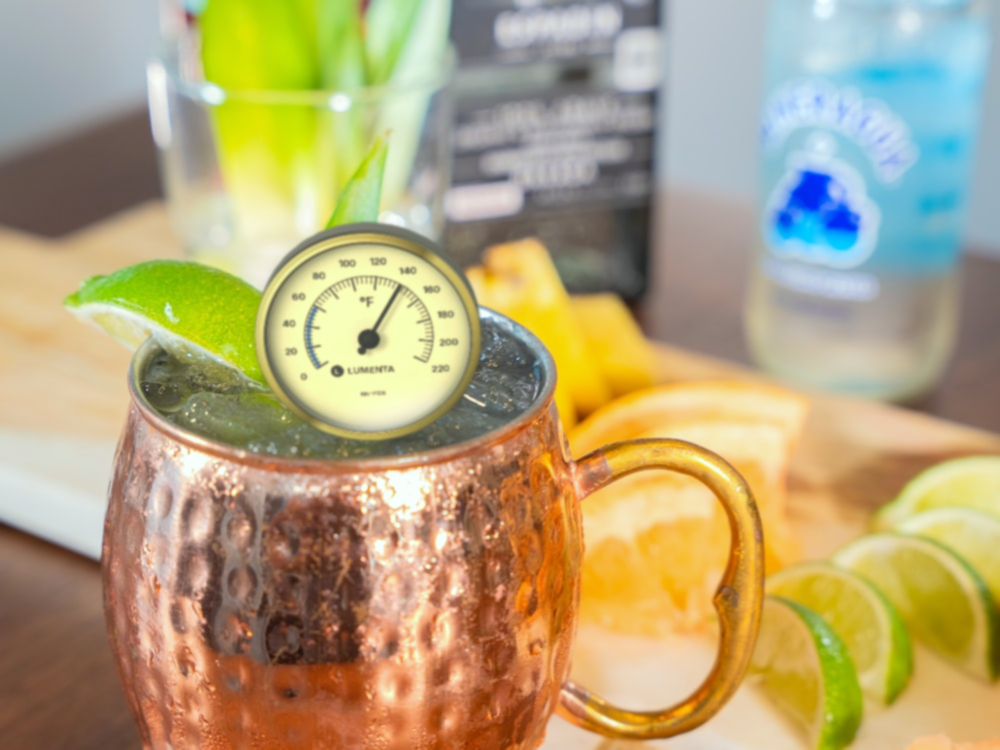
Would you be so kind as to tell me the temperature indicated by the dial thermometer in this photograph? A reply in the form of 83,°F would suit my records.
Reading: 140,°F
